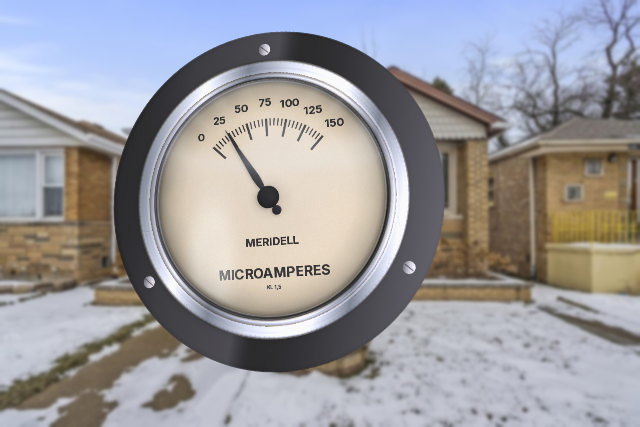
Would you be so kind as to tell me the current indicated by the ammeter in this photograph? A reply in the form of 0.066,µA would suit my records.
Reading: 25,µA
